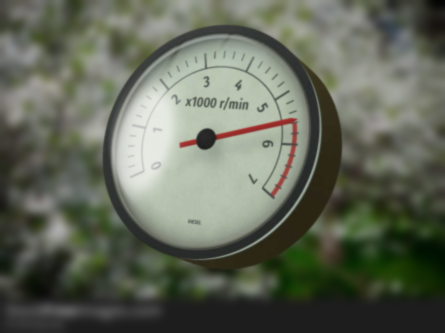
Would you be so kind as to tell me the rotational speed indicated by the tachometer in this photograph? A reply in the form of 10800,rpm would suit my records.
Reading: 5600,rpm
